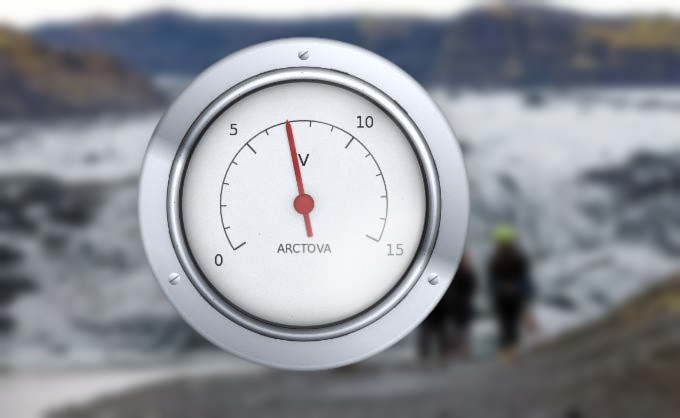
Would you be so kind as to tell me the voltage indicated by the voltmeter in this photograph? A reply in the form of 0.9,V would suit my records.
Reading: 7,V
